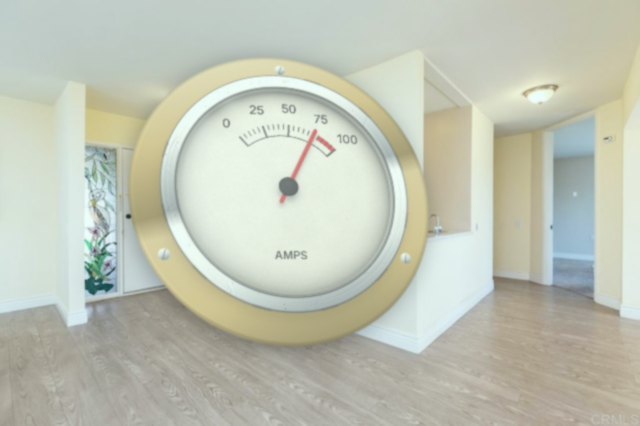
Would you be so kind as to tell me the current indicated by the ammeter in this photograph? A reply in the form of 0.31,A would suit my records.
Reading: 75,A
